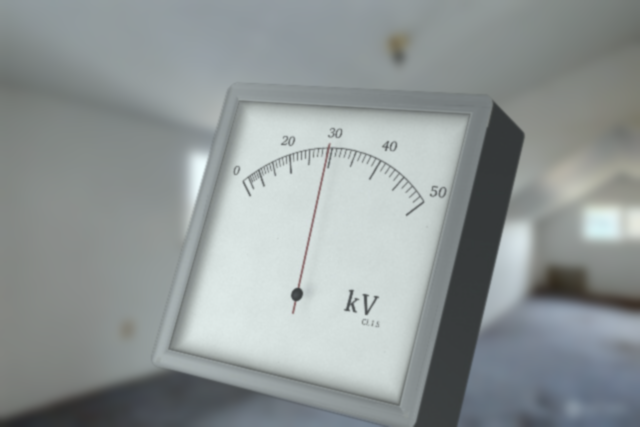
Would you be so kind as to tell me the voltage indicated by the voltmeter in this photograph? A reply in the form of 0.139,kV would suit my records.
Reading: 30,kV
